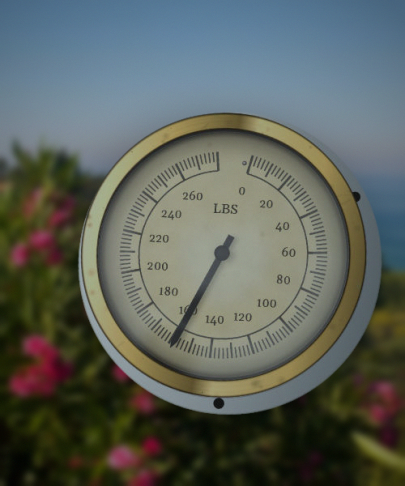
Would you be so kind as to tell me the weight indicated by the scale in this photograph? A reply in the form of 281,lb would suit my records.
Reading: 158,lb
